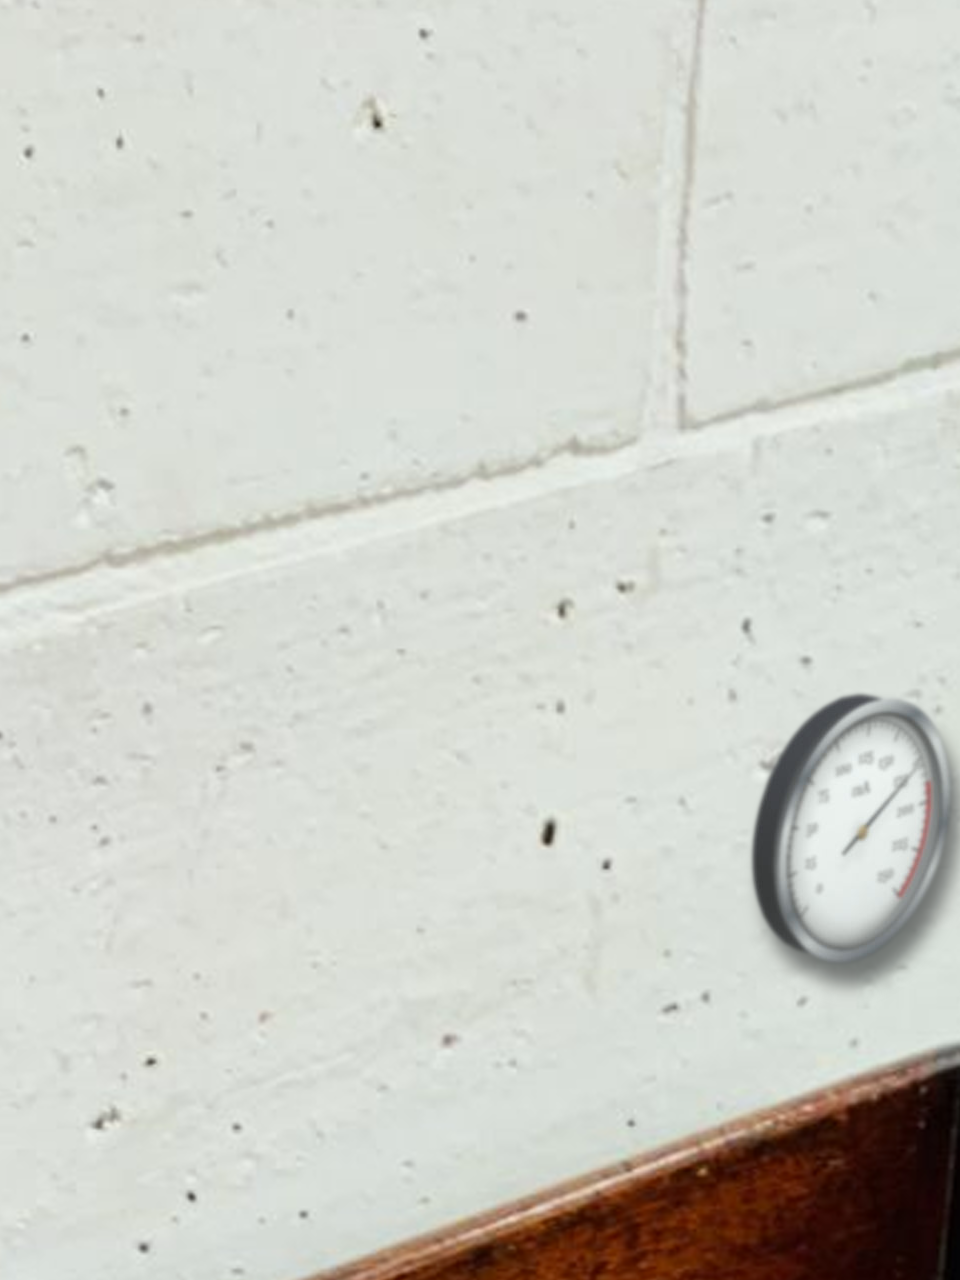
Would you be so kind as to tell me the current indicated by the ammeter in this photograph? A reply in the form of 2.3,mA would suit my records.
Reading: 175,mA
